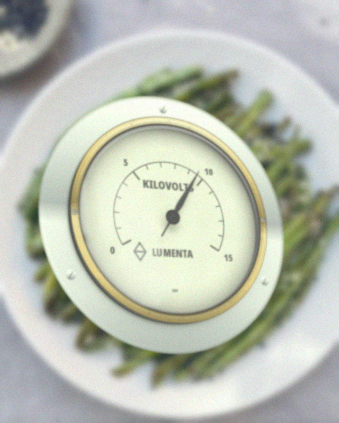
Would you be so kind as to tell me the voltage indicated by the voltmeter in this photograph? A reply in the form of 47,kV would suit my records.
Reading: 9.5,kV
